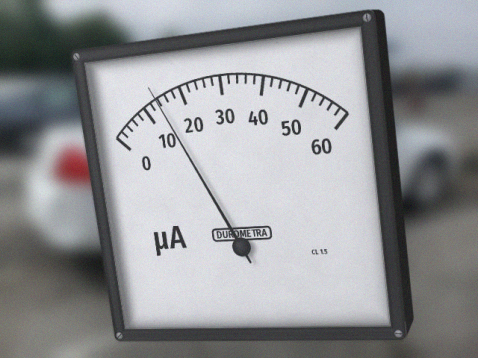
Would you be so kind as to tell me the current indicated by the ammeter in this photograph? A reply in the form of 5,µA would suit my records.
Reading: 14,µA
